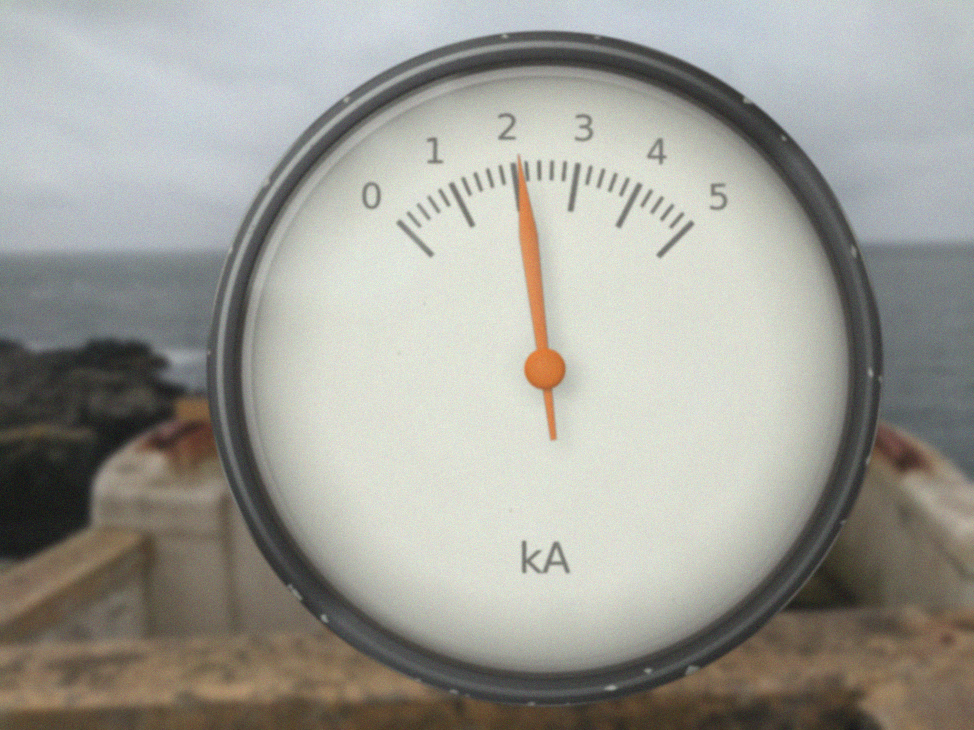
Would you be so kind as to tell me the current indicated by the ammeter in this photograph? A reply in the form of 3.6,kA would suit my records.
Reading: 2.1,kA
